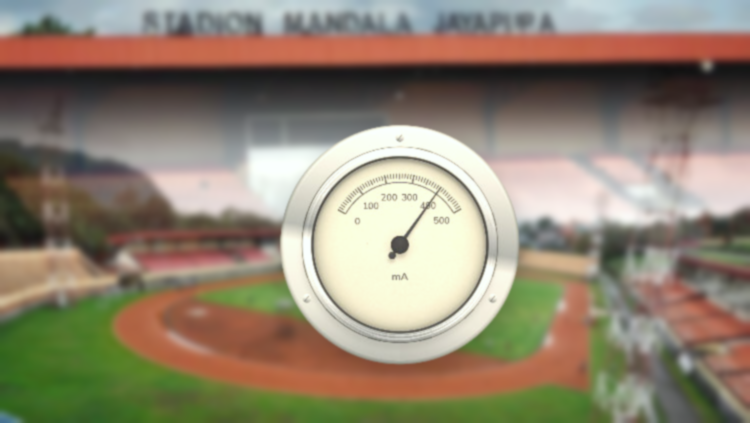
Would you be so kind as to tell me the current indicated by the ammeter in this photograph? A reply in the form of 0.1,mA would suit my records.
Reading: 400,mA
